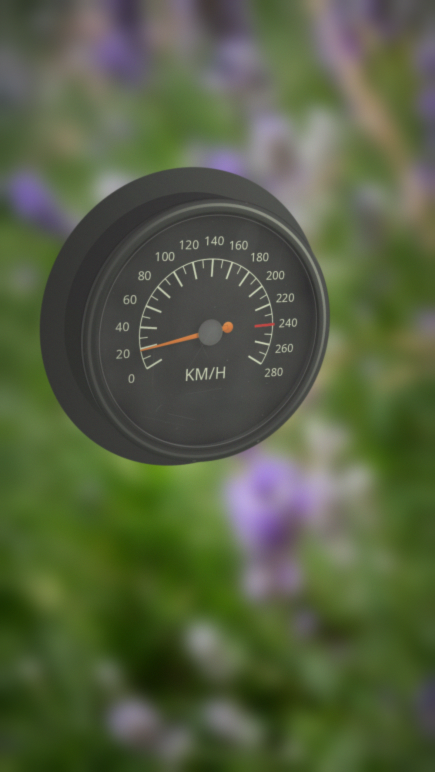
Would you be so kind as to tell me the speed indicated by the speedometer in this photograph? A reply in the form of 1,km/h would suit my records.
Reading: 20,km/h
